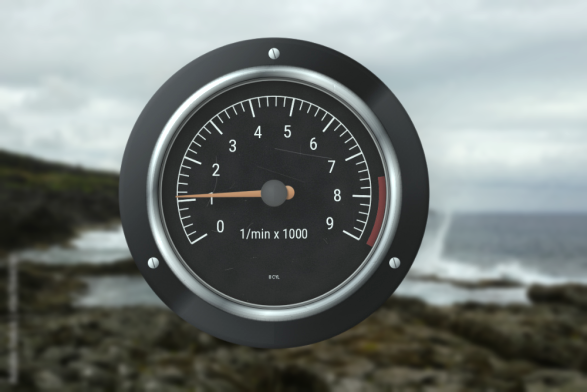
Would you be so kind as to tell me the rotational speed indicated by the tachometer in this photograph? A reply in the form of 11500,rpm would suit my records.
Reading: 1100,rpm
